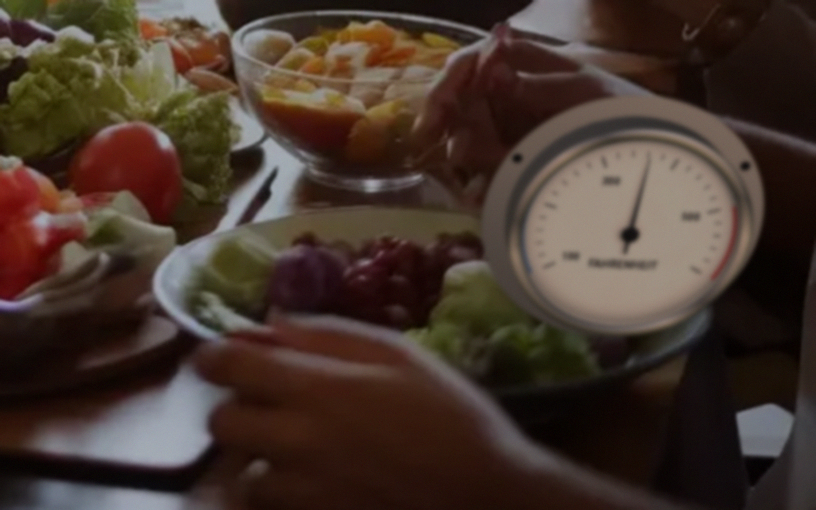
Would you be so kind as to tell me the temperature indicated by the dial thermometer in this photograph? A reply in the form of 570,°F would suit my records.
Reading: 360,°F
